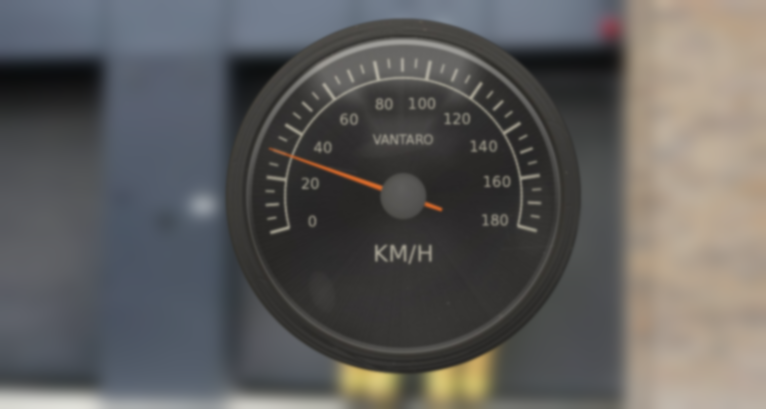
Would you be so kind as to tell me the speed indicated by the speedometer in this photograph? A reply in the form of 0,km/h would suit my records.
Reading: 30,km/h
